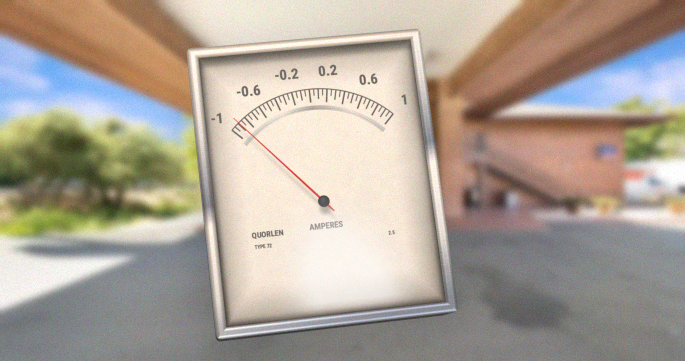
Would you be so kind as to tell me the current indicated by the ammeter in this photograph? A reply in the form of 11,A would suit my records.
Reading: -0.9,A
